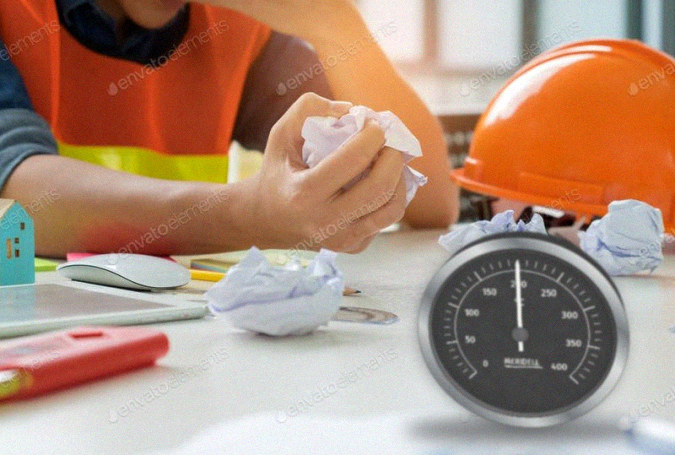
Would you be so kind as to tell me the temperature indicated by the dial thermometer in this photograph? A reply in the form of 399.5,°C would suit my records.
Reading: 200,°C
